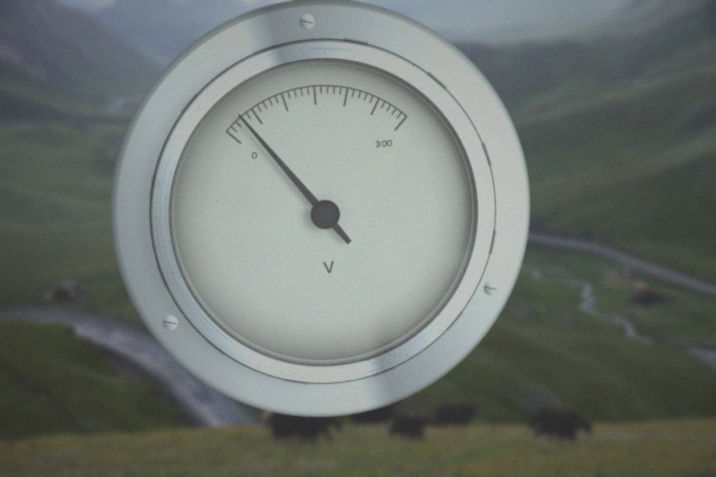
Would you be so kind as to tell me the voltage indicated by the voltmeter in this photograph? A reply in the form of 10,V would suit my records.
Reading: 30,V
